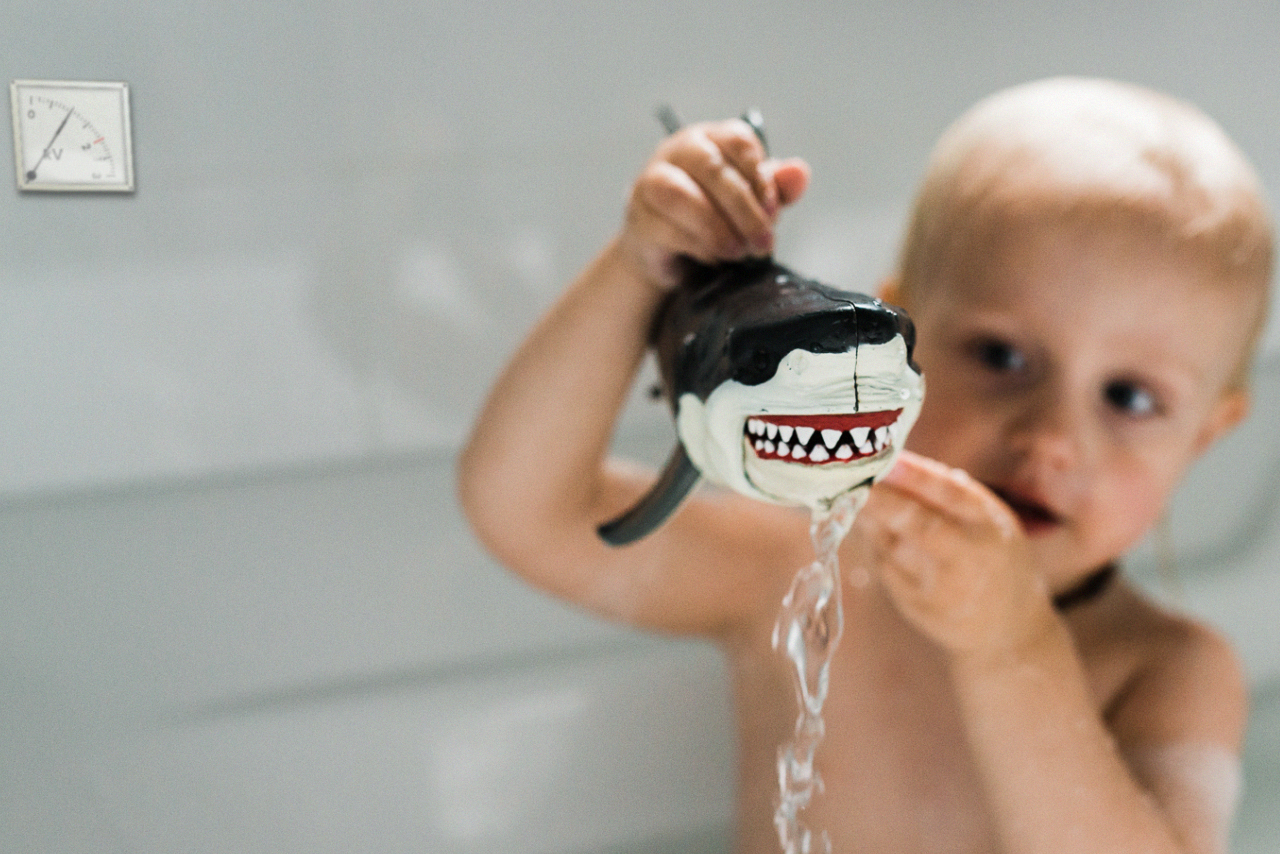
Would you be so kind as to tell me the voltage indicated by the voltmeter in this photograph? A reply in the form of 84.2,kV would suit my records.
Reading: 1,kV
